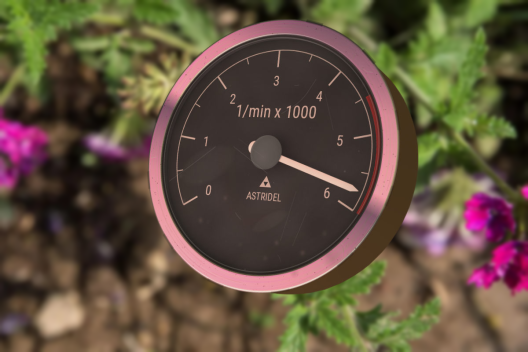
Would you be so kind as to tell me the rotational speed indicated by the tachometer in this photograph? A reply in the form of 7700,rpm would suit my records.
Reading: 5750,rpm
